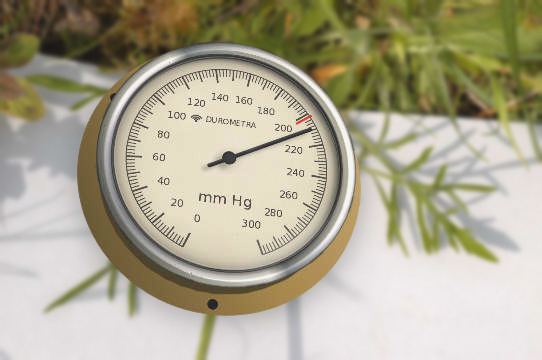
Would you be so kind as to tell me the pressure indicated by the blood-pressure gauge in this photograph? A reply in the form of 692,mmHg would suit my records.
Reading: 210,mmHg
